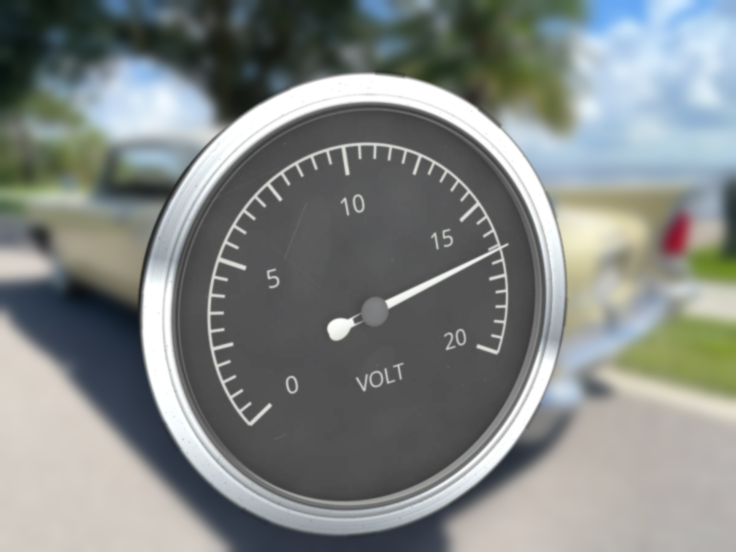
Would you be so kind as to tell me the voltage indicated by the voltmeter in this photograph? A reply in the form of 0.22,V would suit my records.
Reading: 16.5,V
